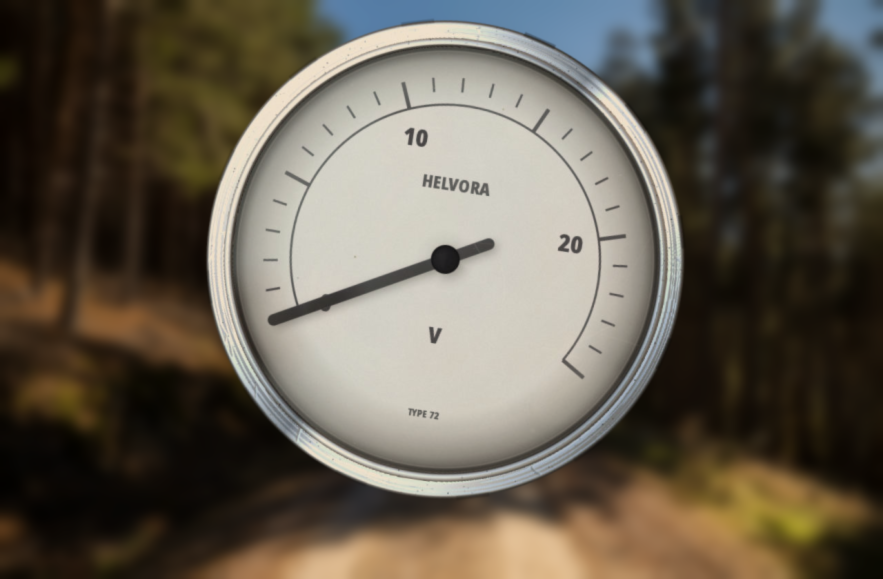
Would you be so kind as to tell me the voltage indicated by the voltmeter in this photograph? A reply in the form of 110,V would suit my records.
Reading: 0,V
